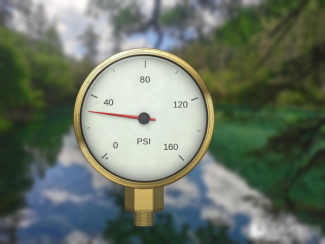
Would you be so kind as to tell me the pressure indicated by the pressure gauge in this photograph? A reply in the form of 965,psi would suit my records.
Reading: 30,psi
